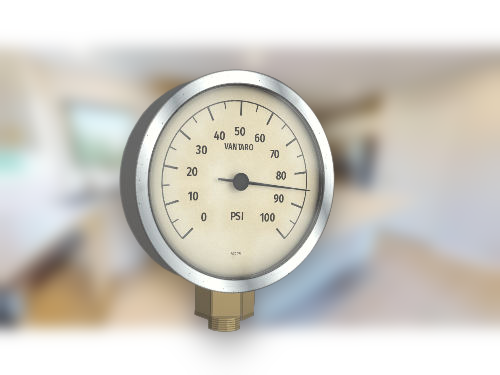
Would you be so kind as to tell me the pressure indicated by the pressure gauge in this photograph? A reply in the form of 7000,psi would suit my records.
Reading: 85,psi
